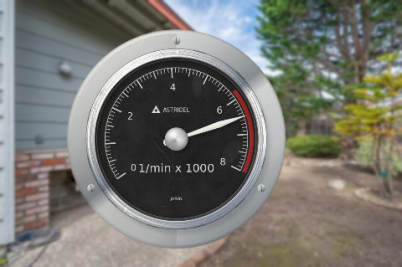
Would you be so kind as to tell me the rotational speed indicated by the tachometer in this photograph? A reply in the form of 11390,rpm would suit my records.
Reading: 6500,rpm
